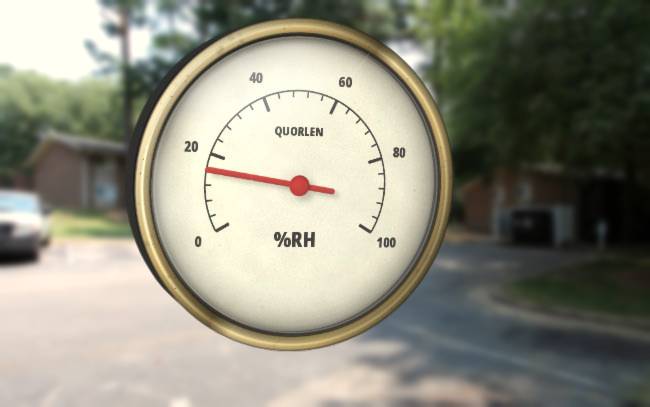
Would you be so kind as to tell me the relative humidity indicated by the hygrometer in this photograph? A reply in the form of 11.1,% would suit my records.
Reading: 16,%
